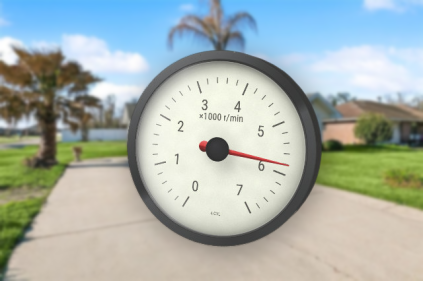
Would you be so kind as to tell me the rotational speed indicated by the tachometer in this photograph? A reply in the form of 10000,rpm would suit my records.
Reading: 5800,rpm
